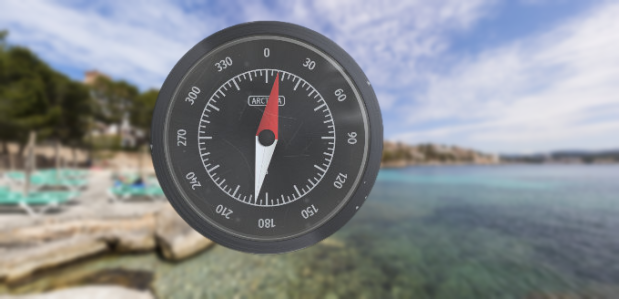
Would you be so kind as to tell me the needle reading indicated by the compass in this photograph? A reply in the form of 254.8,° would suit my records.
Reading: 10,°
